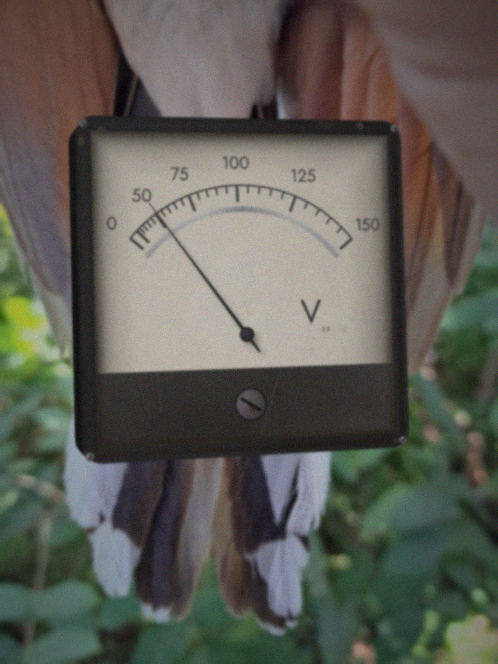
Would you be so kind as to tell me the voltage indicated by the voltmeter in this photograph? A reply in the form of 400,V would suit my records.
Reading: 50,V
